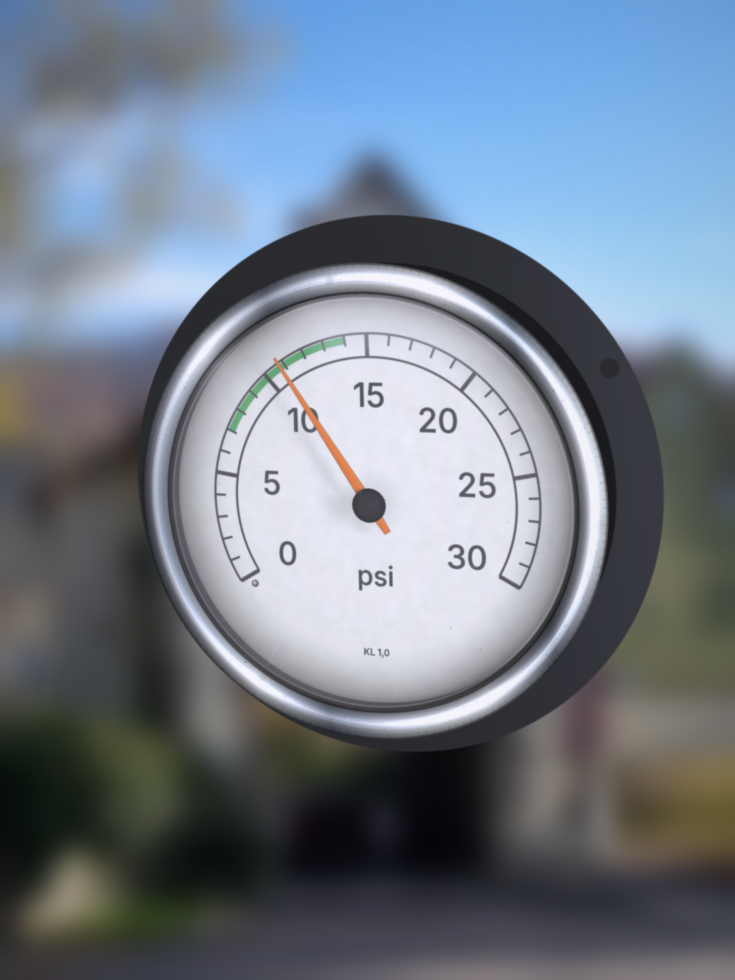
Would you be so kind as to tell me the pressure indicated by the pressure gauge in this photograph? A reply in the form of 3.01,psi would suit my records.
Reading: 11,psi
